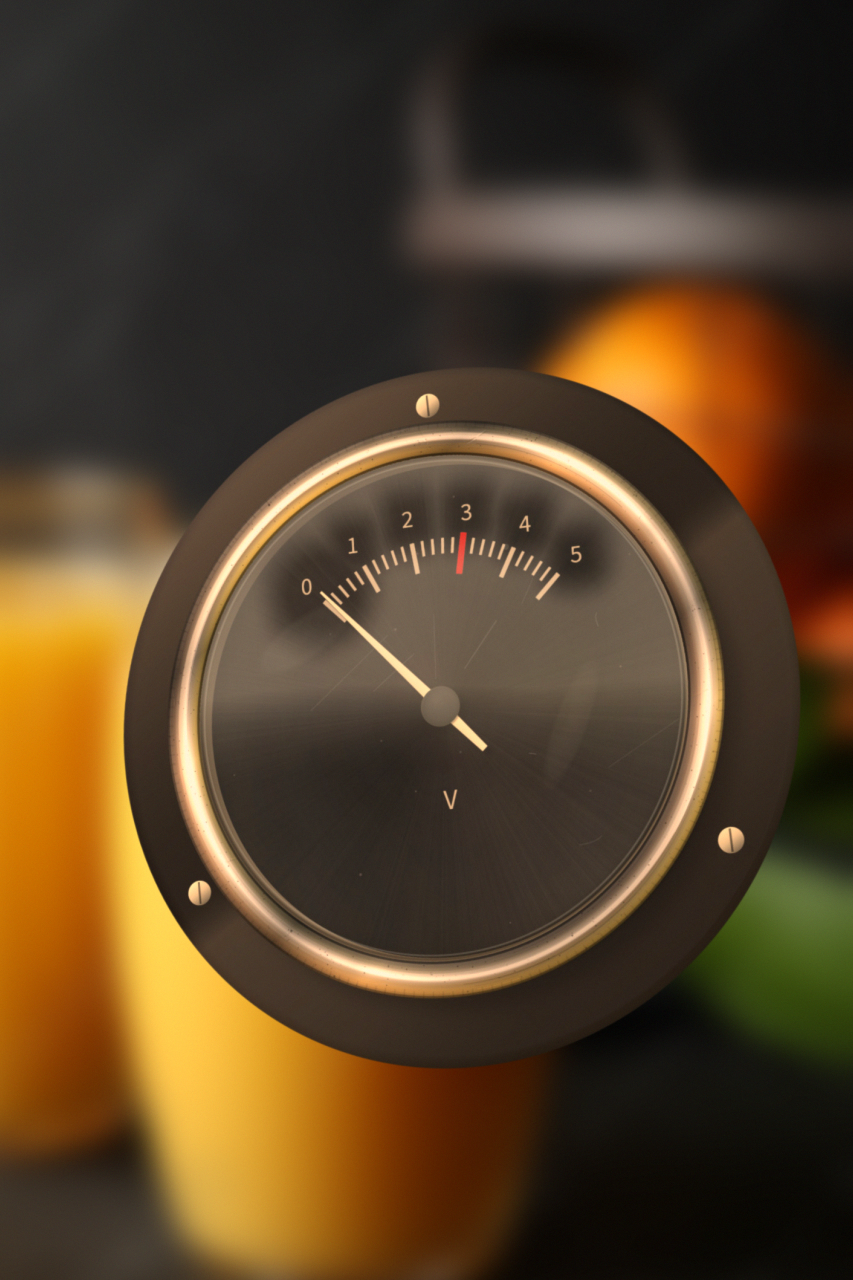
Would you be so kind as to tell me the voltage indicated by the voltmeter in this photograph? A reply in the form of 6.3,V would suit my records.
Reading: 0.1,V
